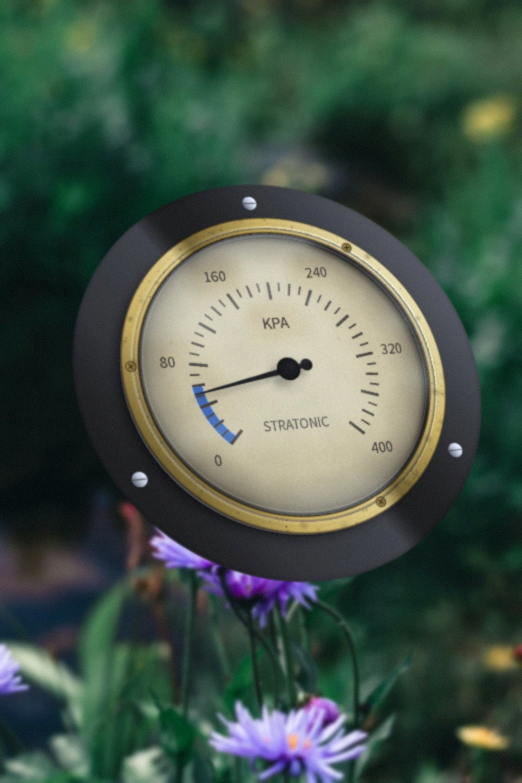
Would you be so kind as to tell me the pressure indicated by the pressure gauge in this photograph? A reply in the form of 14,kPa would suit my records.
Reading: 50,kPa
